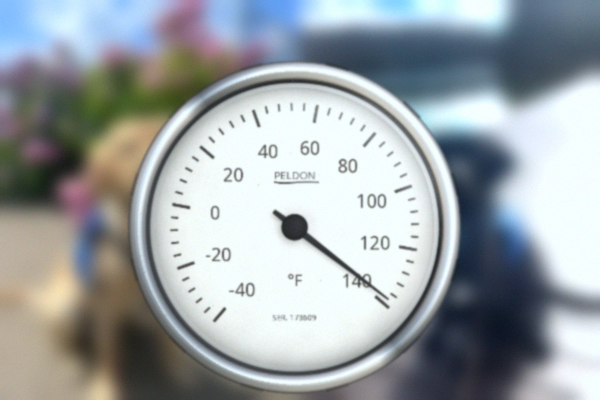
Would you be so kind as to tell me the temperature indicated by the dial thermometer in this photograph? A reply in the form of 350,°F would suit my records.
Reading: 138,°F
